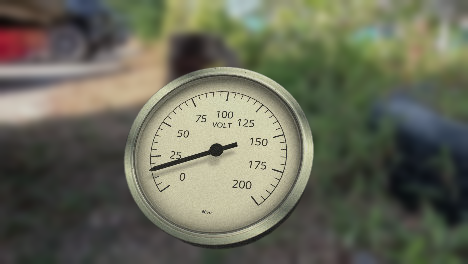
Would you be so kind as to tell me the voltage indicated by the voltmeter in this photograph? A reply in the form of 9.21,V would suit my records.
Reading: 15,V
